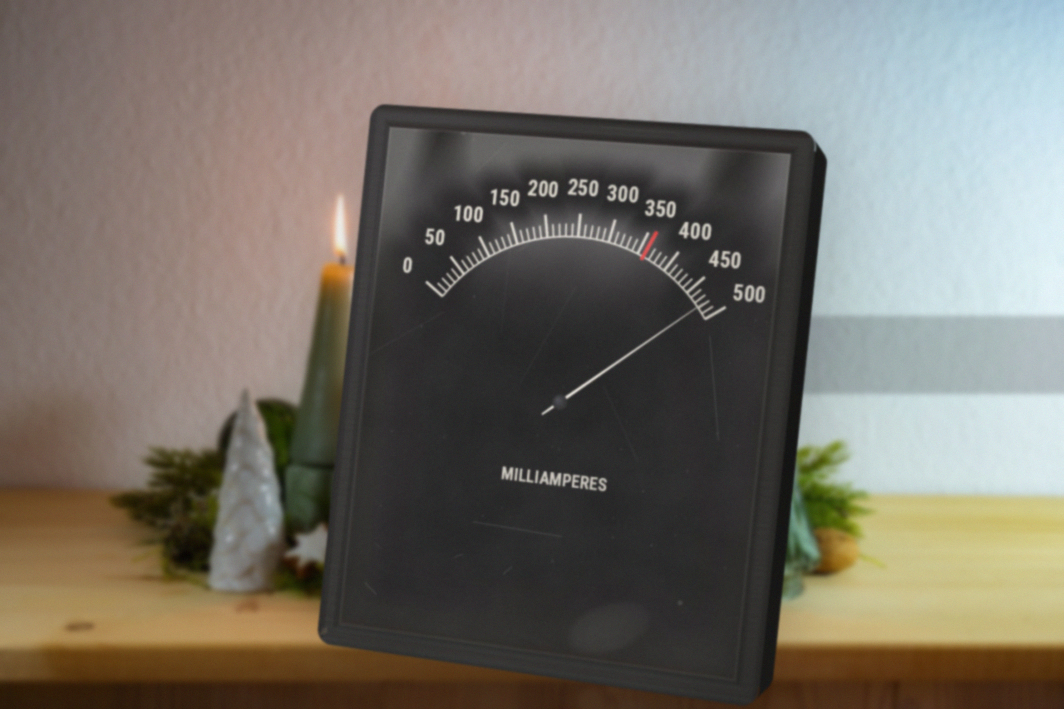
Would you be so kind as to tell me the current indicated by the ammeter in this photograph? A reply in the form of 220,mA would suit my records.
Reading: 480,mA
